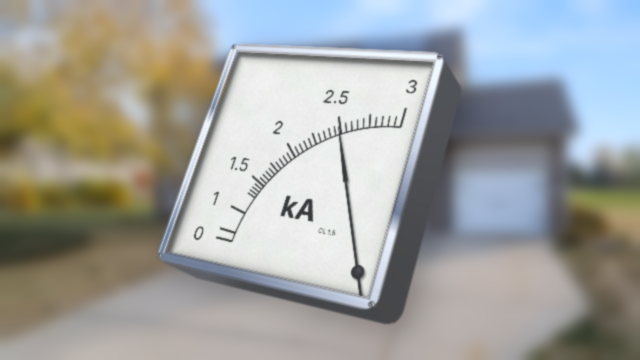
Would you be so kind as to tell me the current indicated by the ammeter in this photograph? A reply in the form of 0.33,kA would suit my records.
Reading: 2.5,kA
